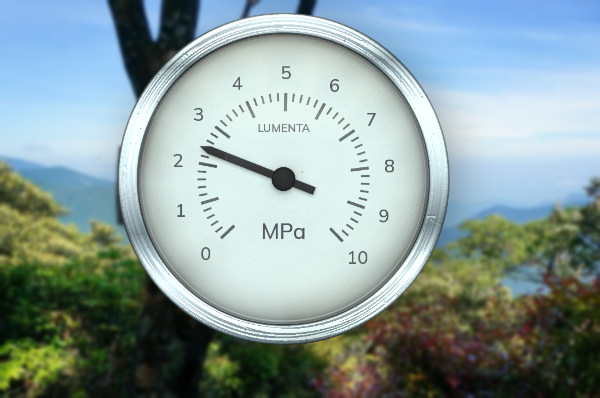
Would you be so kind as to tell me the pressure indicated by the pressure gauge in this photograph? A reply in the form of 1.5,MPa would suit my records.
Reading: 2.4,MPa
